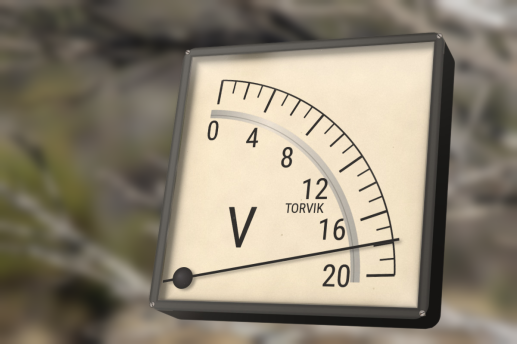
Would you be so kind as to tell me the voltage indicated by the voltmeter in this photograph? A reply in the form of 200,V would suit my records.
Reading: 18,V
